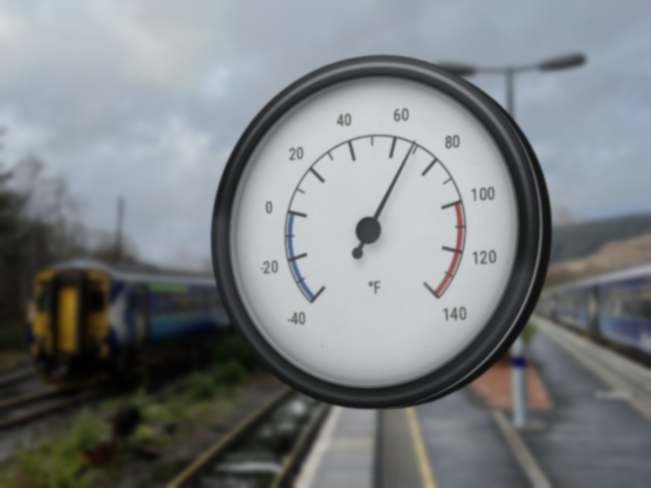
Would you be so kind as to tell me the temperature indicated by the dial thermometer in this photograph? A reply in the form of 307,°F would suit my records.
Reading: 70,°F
